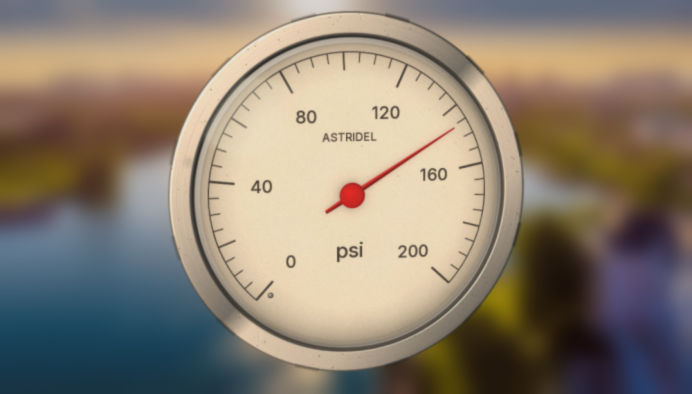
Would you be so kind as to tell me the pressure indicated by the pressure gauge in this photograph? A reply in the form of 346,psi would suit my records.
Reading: 145,psi
